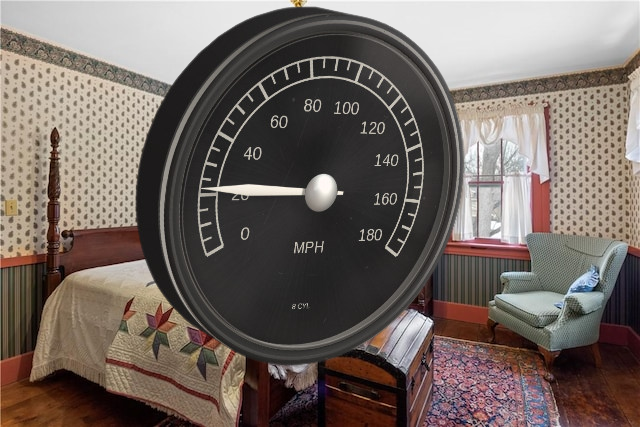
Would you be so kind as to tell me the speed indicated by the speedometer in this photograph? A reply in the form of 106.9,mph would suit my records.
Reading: 22.5,mph
